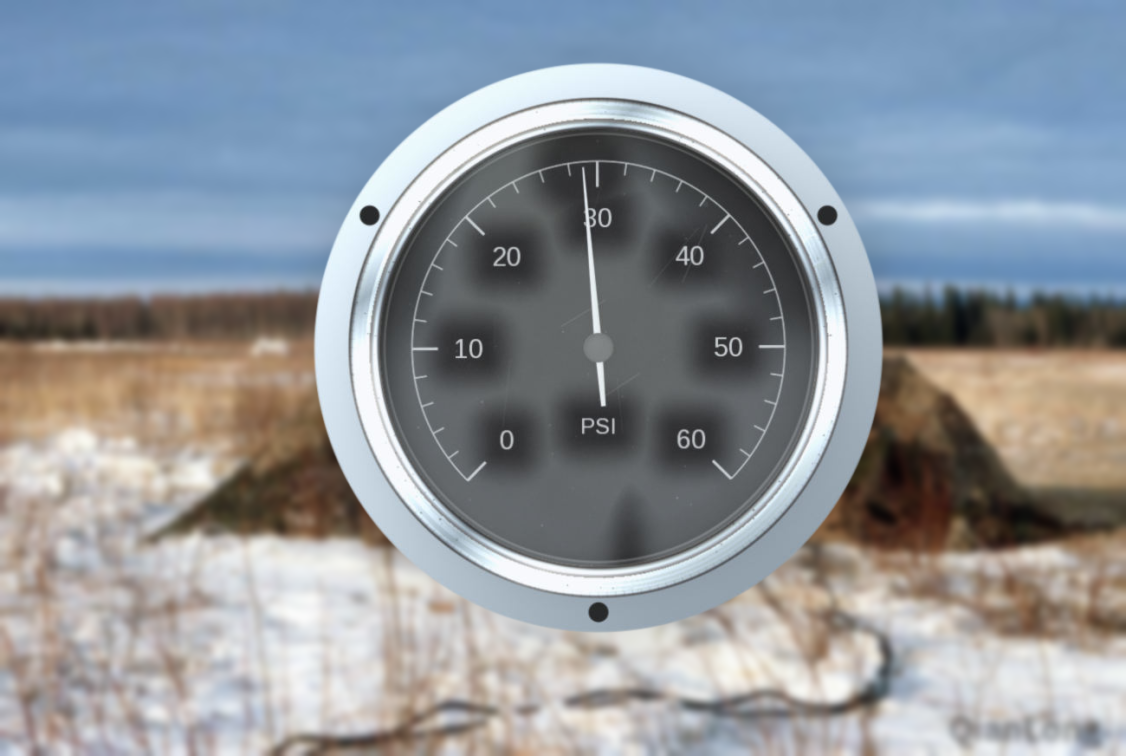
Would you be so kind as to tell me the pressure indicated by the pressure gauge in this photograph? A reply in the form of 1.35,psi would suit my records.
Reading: 29,psi
